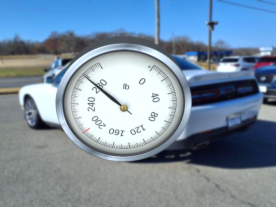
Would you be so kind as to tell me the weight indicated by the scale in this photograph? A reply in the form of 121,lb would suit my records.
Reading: 280,lb
